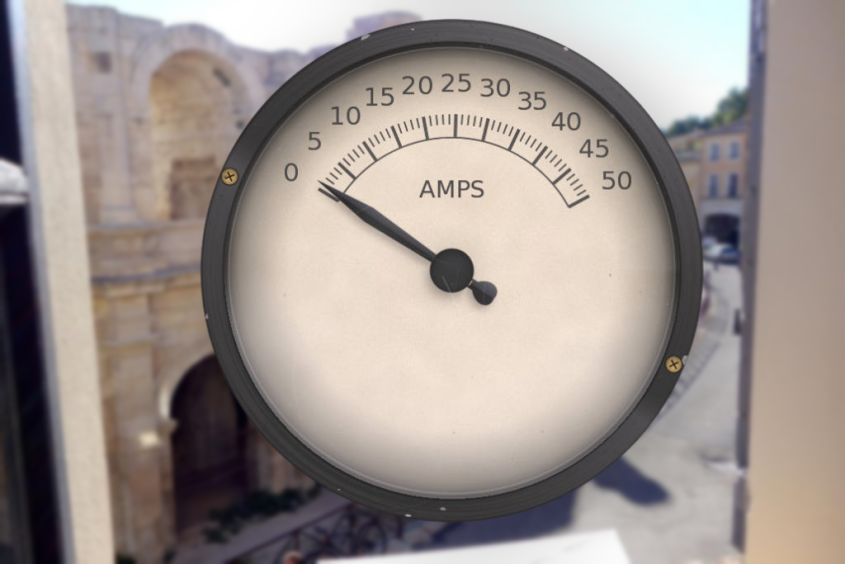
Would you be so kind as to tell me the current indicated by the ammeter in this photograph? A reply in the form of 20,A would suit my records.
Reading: 1,A
